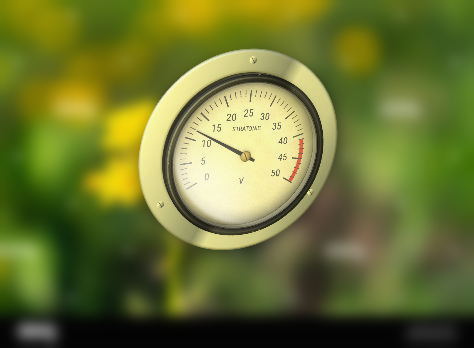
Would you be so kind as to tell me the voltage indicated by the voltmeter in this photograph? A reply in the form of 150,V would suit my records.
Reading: 12,V
